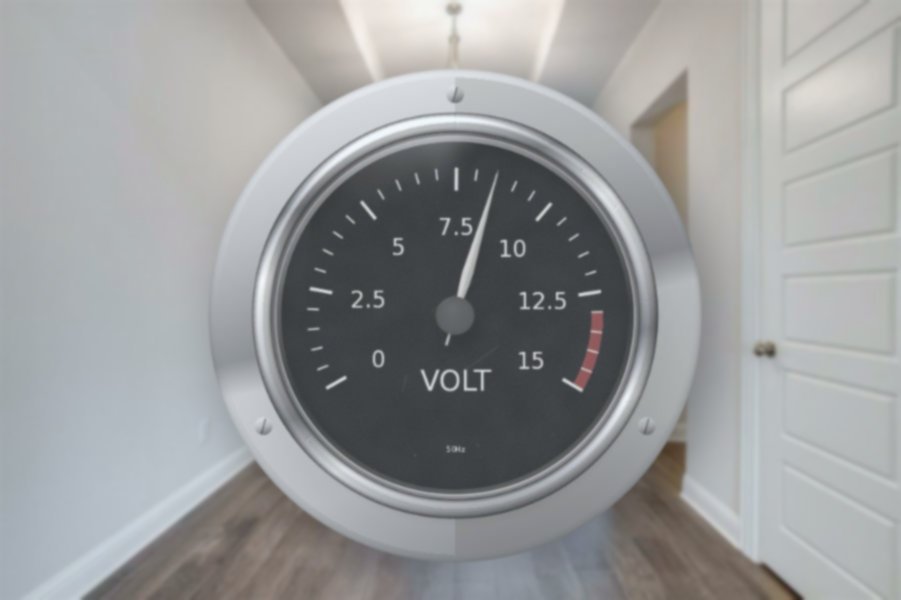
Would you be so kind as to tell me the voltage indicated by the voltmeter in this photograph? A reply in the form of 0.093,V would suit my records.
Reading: 8.5,V
